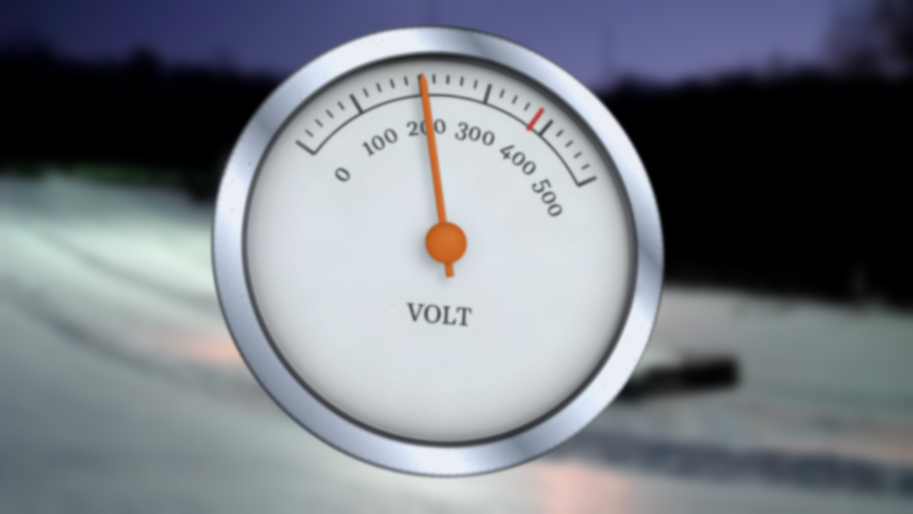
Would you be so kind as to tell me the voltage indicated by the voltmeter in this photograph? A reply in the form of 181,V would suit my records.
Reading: 200,V
